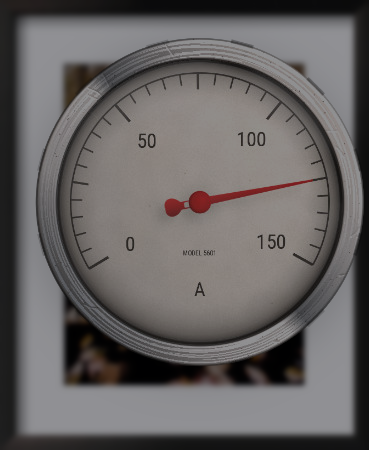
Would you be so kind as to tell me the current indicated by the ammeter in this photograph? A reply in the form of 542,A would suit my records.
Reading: 125,A
